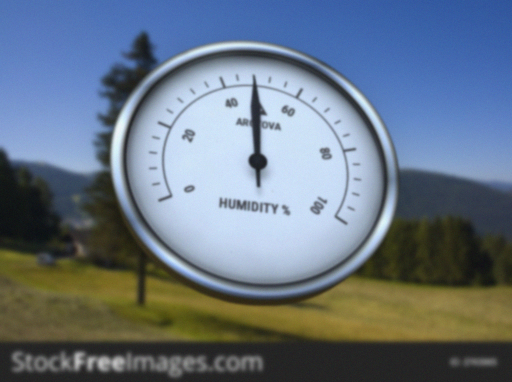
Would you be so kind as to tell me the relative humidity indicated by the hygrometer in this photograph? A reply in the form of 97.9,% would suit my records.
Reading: 48,%
